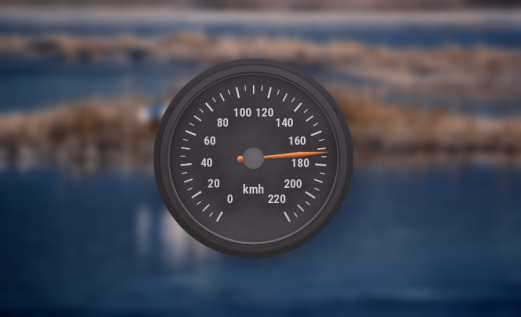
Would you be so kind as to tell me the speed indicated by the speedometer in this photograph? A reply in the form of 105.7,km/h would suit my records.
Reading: 172.5,km/h
